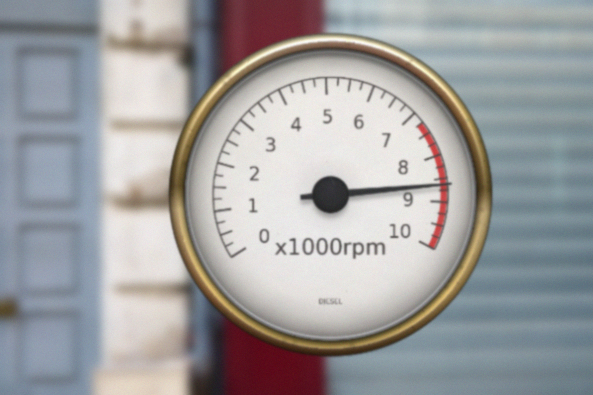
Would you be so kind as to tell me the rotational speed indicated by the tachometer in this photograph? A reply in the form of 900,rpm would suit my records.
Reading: 8625,rpm
